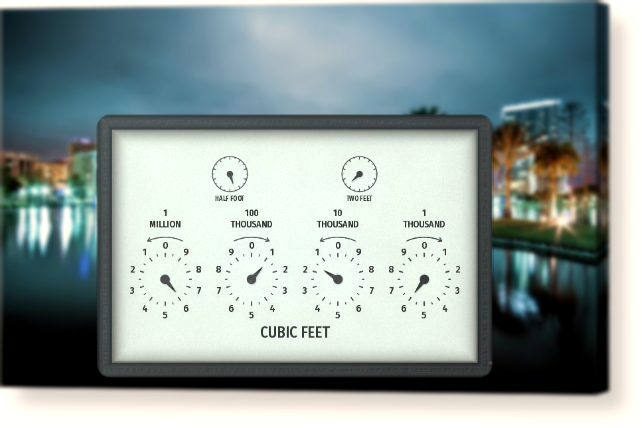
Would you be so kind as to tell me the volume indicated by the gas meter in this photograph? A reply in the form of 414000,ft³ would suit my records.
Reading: 611600,ft³
